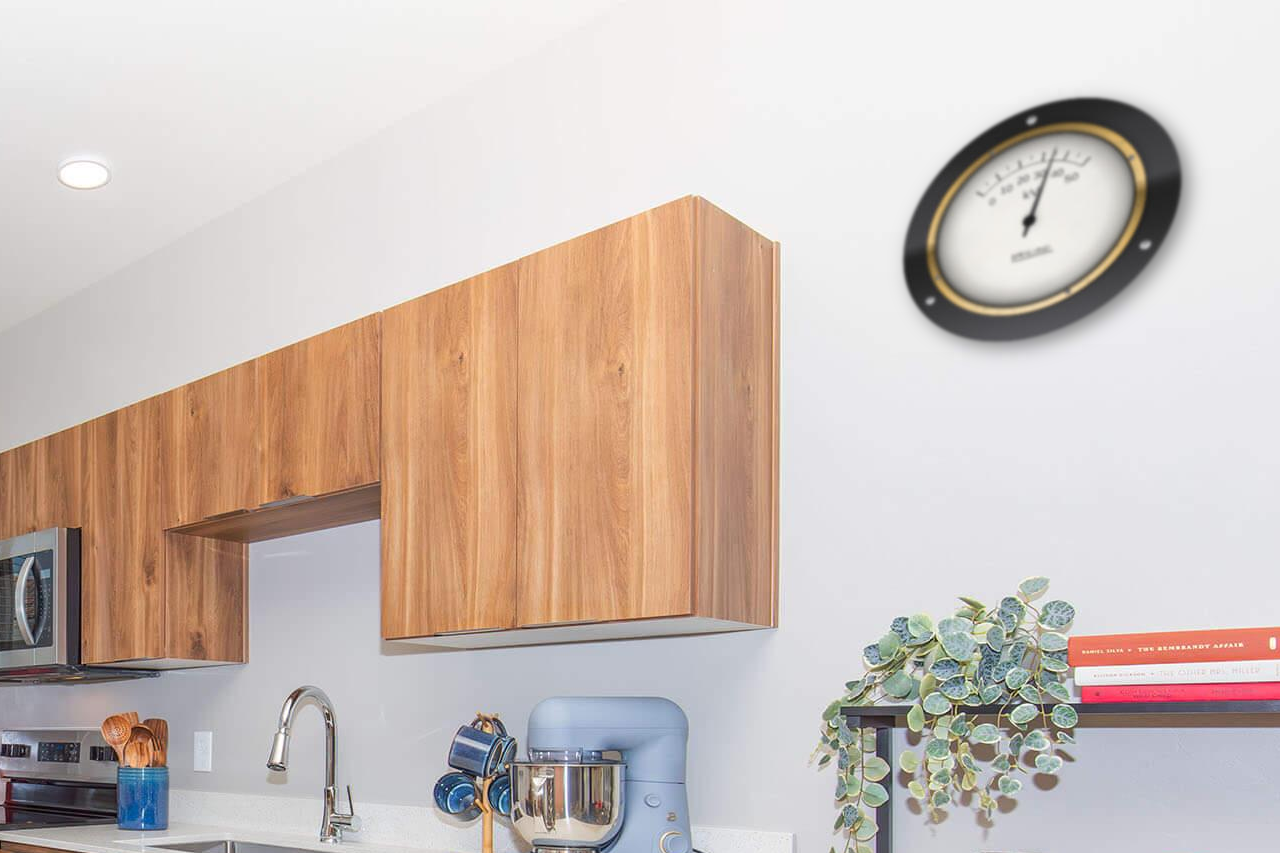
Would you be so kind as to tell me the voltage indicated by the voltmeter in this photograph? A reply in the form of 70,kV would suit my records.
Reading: 35,kV
